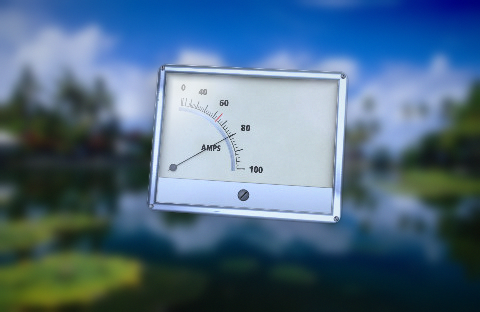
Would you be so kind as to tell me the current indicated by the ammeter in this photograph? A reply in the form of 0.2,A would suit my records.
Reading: 80,A
